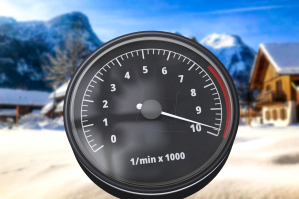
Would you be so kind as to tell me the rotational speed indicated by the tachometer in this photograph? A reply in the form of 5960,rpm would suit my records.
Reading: 9800,rpm
